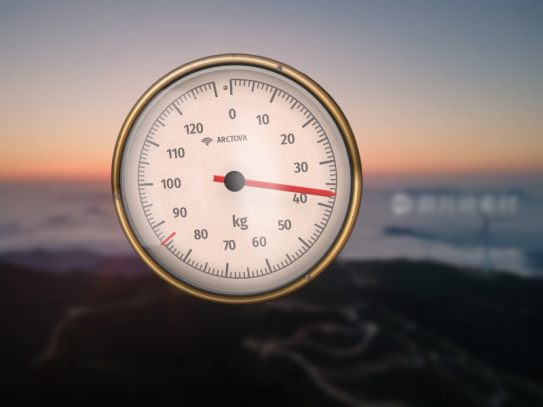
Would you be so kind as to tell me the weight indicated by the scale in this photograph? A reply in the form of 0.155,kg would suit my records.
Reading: 37,kg
